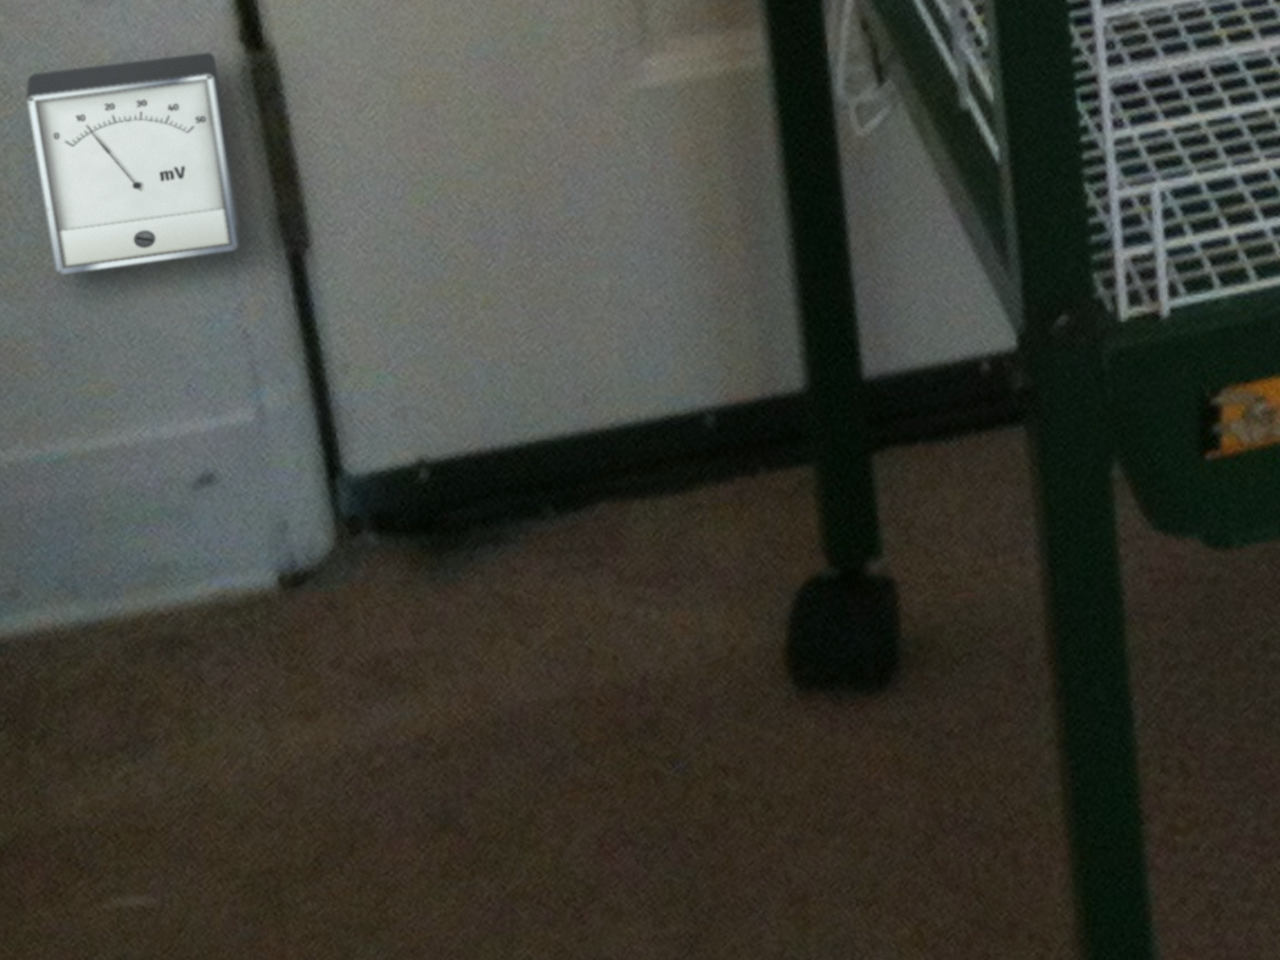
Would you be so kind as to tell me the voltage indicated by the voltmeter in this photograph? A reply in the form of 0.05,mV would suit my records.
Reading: 10,mV
